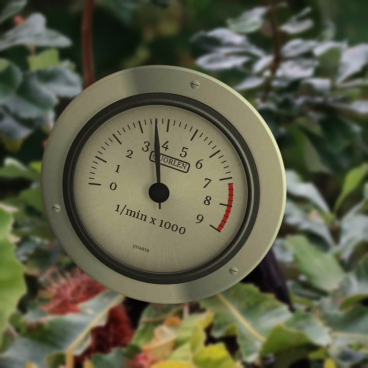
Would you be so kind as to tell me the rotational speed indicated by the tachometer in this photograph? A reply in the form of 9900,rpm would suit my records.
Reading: 3600,rpm
